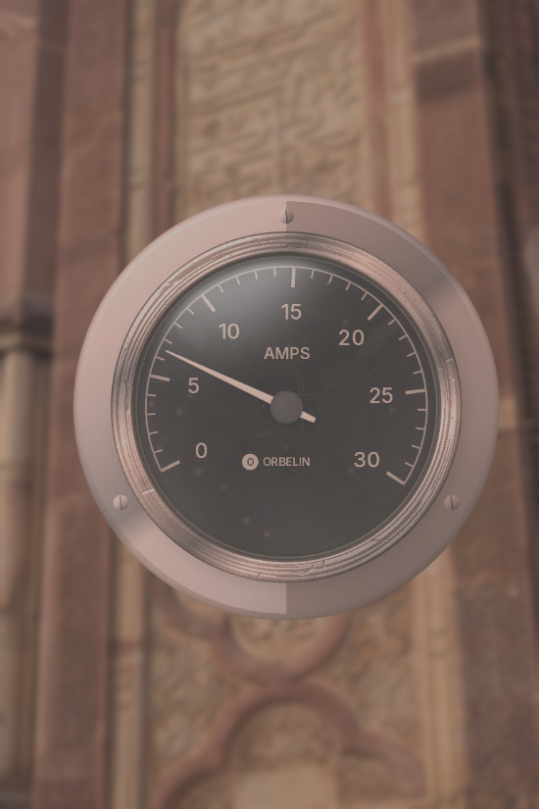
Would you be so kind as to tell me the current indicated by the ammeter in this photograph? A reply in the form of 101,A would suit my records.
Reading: 6.5,A
